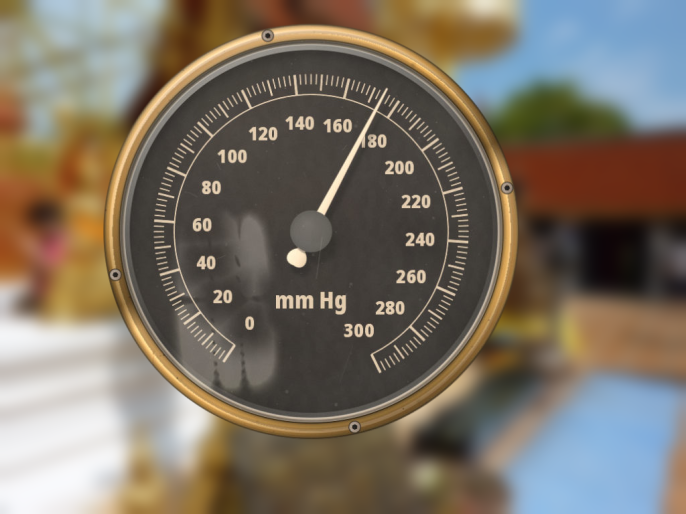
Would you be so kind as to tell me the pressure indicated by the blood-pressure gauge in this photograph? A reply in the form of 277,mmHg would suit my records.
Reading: 174,mmHg
